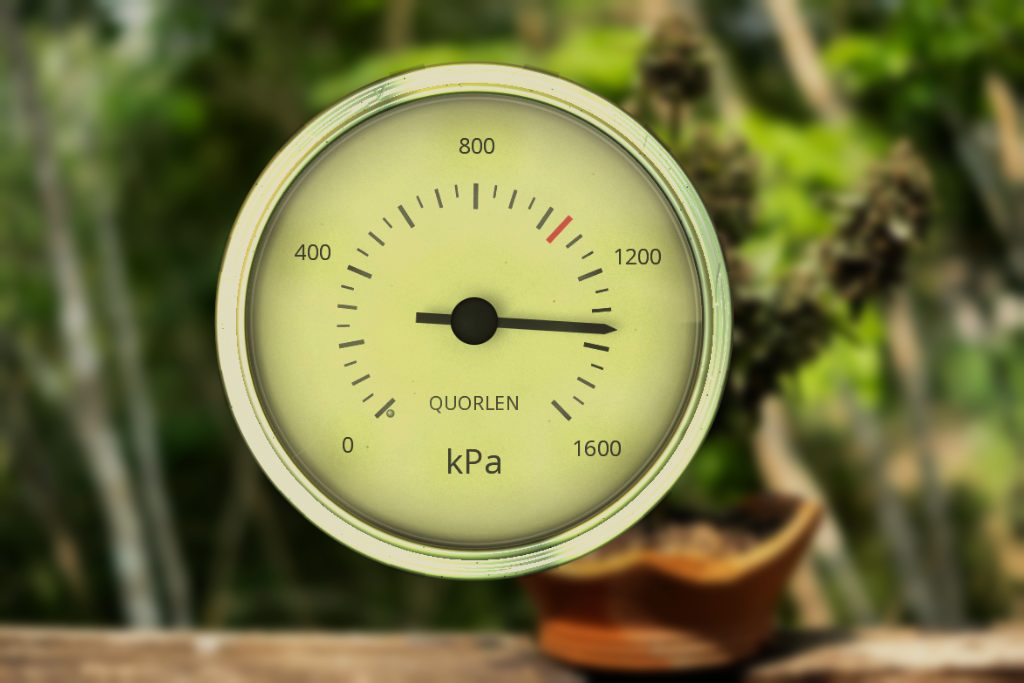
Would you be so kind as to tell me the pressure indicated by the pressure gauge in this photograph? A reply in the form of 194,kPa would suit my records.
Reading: 1350,kPa
